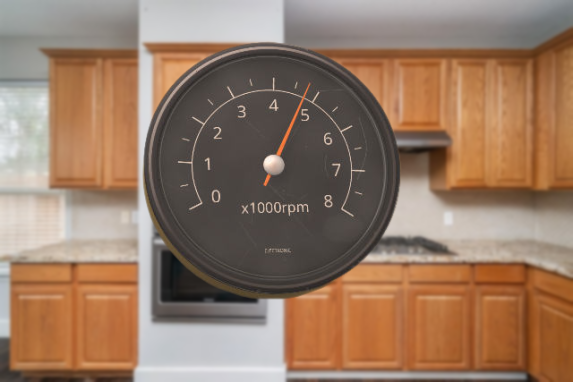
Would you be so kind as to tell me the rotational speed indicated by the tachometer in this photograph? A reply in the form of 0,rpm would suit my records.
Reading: 4750,rpm
